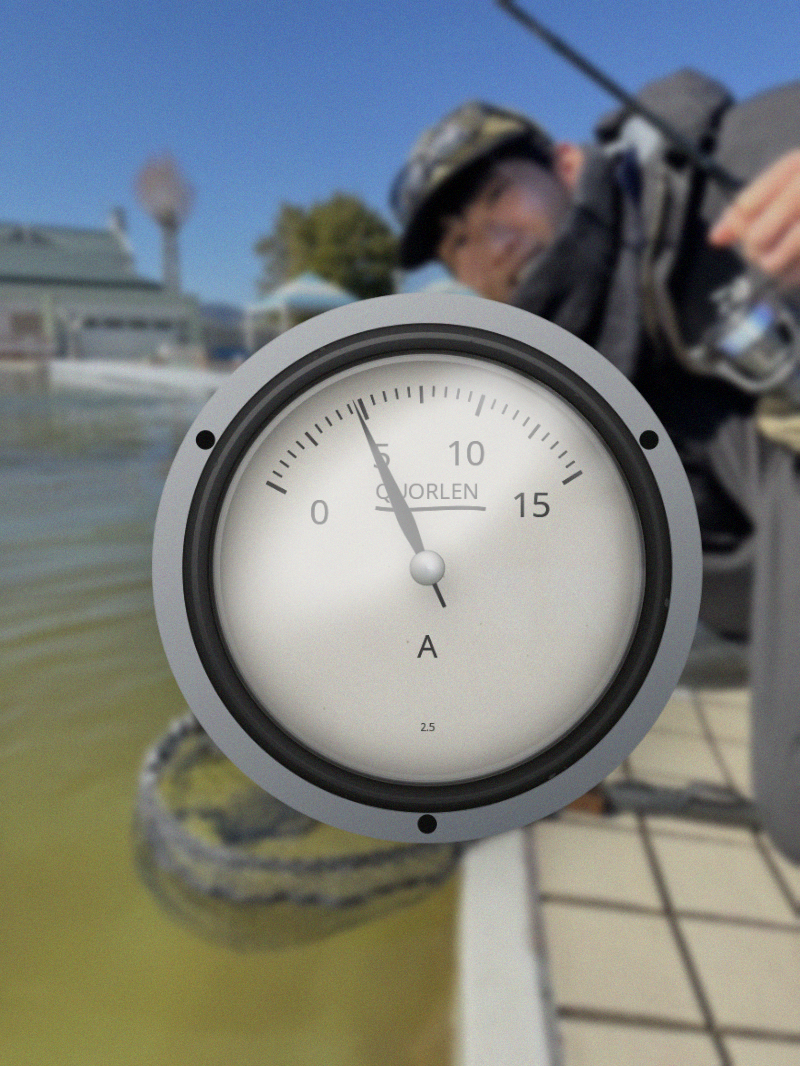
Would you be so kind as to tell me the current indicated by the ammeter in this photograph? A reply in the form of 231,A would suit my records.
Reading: 4.75,A
